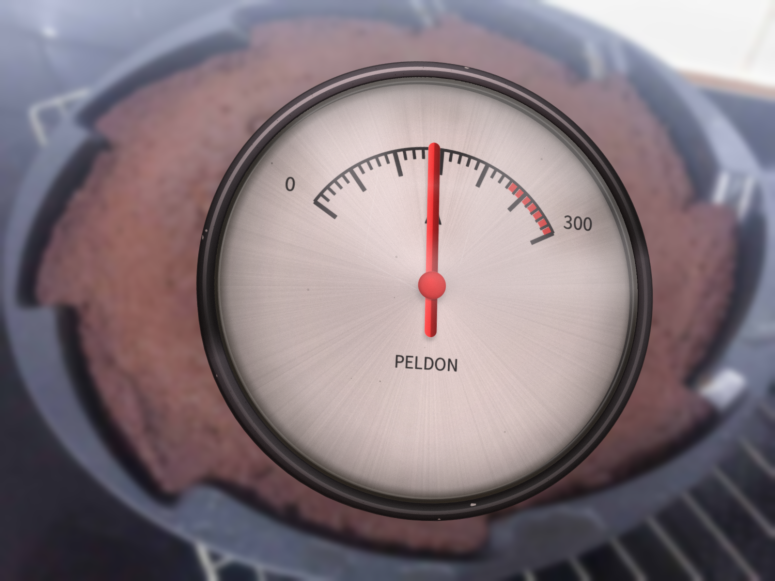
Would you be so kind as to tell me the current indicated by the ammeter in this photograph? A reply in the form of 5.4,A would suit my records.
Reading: 140,A
